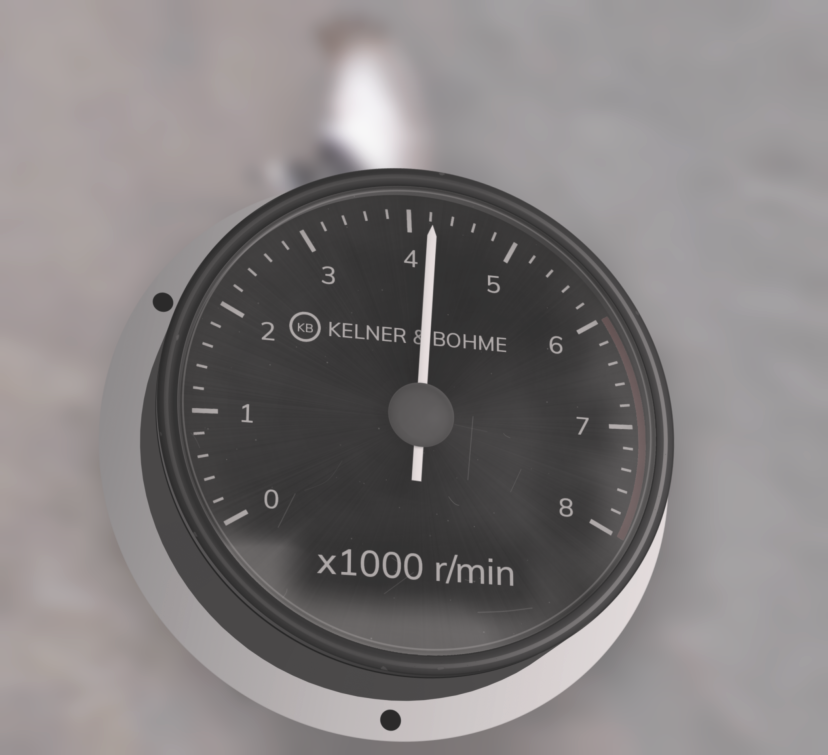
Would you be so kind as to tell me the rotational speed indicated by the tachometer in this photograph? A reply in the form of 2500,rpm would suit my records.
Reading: 4200,rpm
